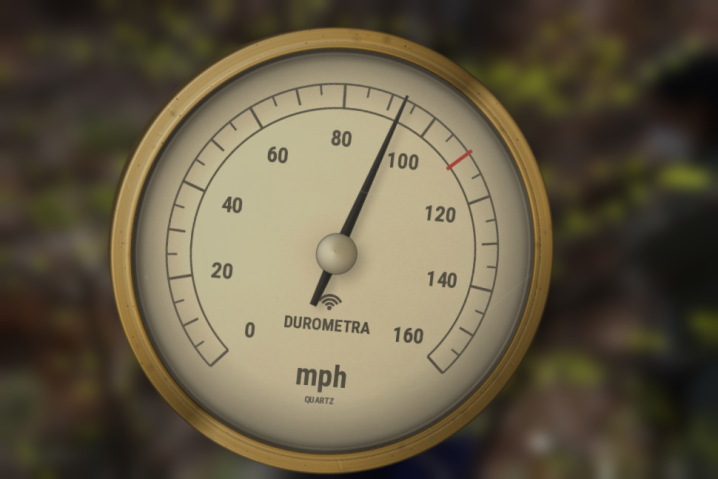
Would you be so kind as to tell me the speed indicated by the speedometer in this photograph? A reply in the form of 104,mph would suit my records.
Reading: 92.5,mph
